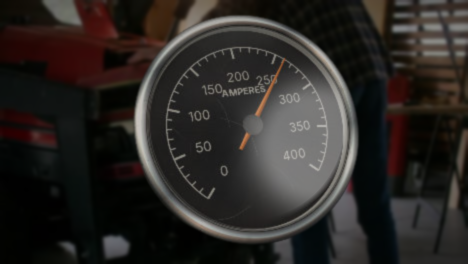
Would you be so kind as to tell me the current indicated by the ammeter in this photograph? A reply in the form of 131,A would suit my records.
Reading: 260,A
